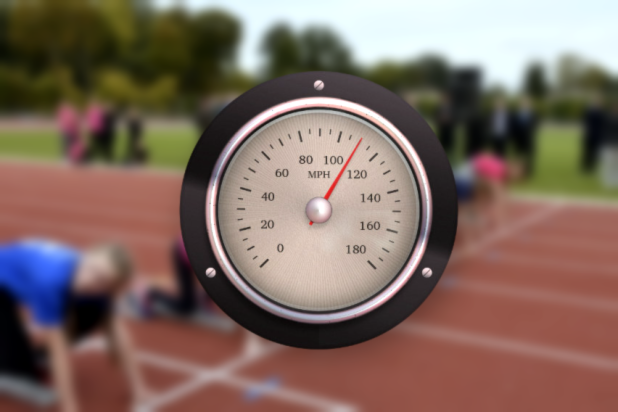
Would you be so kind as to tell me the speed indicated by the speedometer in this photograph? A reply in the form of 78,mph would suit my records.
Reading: 110,mph
